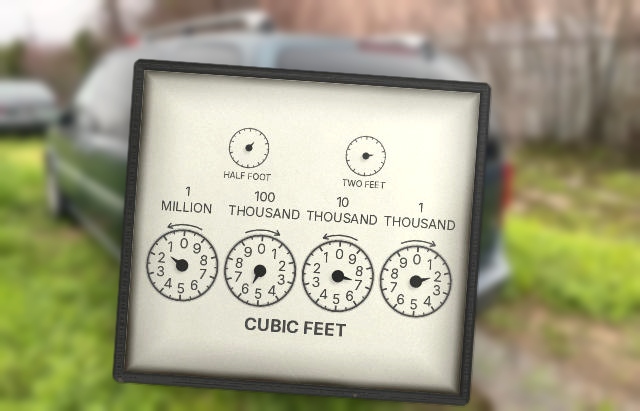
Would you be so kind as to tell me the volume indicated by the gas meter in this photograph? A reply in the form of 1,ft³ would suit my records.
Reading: 157200,ft³
